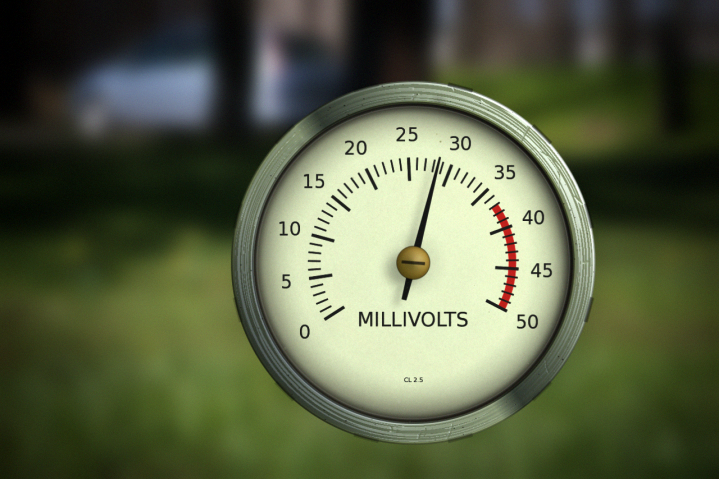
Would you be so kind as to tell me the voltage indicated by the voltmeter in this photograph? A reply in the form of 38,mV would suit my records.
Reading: 28.5,mV
